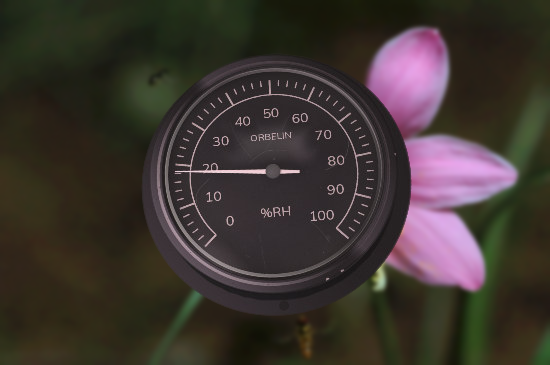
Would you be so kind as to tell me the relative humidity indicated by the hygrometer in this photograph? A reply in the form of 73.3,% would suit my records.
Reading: 18,%
